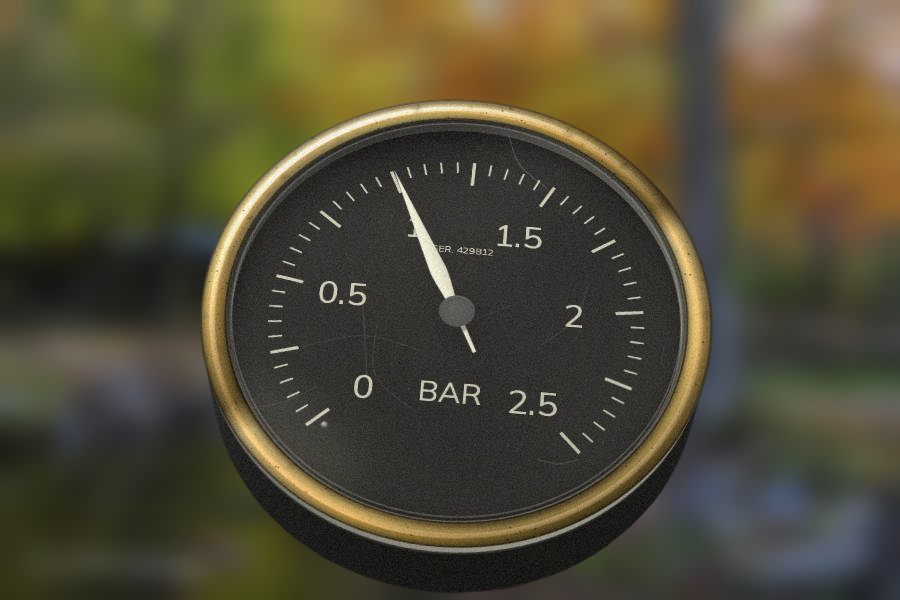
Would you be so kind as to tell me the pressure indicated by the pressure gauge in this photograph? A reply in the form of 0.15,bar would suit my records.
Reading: 1,bar
